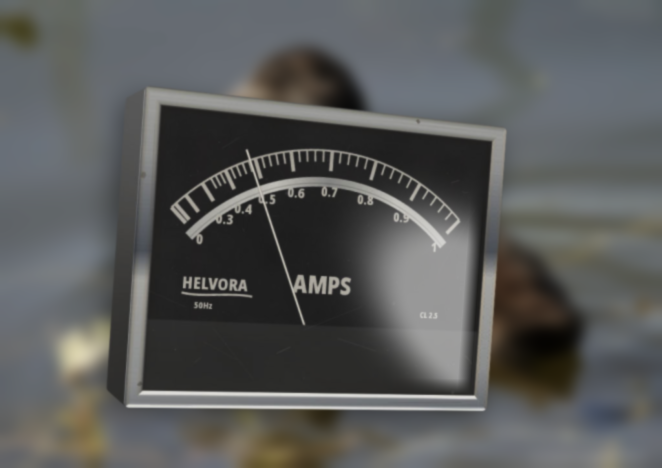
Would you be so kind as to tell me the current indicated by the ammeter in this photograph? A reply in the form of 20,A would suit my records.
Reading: 0.48,A
